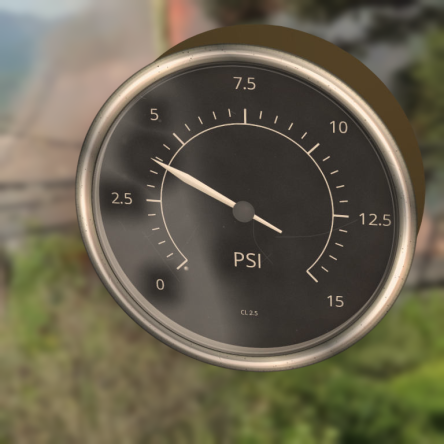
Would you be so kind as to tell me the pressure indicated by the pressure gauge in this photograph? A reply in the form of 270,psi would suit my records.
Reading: 4,psi
